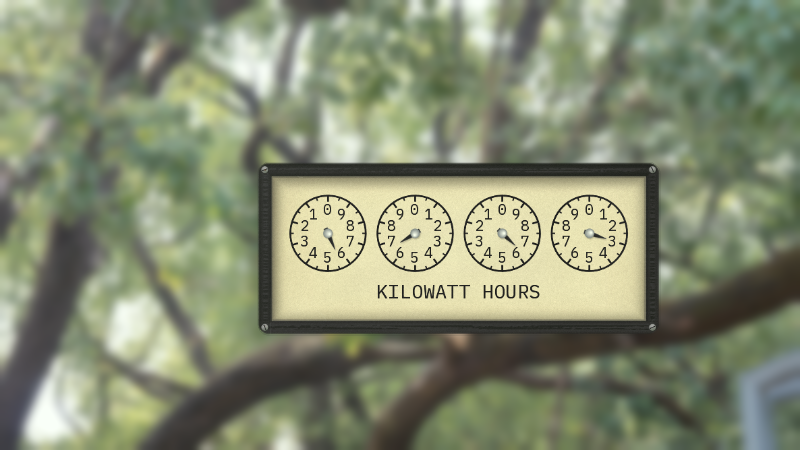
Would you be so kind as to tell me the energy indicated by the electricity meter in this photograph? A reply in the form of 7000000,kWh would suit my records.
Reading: 5663,kWh
